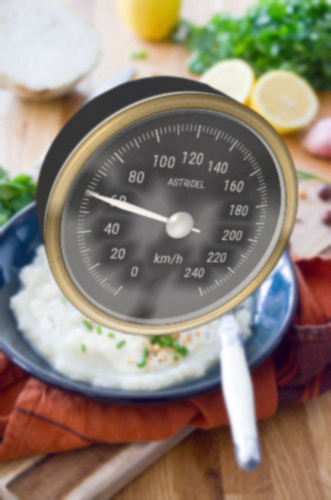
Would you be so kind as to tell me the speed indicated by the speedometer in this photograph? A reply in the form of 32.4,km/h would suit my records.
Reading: 60,km/h
